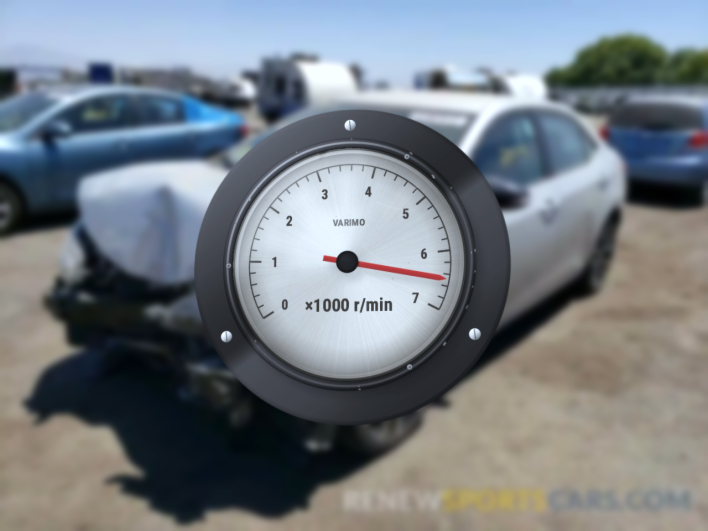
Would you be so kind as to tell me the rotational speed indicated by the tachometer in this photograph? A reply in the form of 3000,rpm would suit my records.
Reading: 6500,rpm
